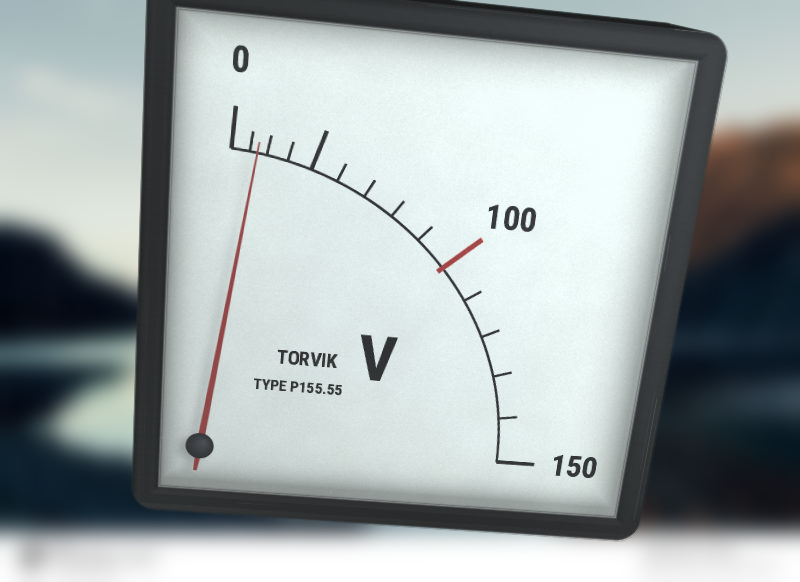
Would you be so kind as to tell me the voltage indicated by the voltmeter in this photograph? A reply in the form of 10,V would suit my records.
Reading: 25,V
